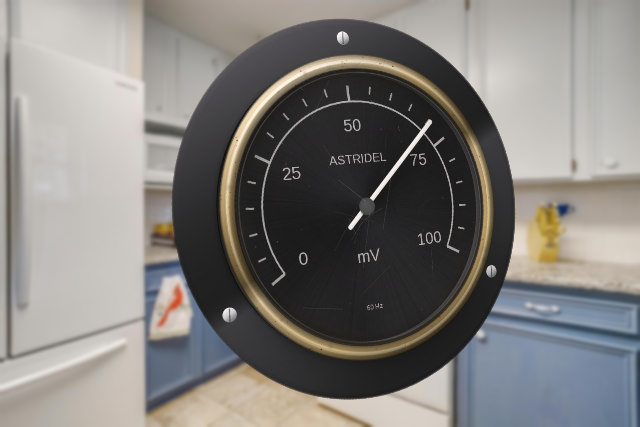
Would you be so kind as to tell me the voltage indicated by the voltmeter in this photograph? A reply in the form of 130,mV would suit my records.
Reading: 70,mV
